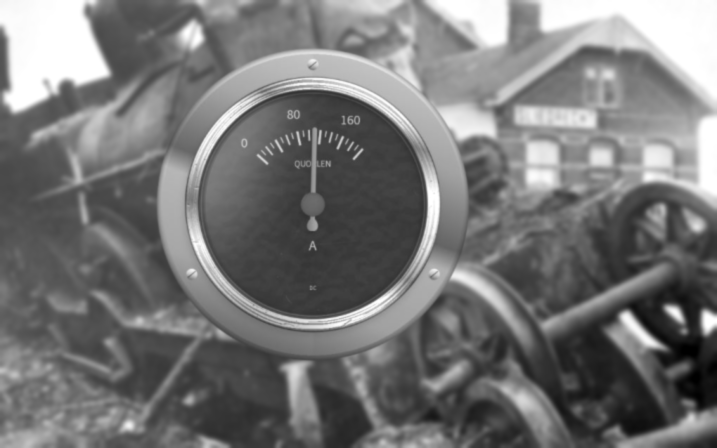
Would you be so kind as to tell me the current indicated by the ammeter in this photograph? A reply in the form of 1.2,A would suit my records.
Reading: 110,A
